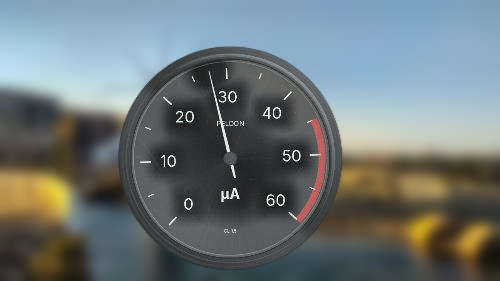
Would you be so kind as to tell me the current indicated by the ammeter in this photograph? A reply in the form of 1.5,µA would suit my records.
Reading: 27.5,µA
